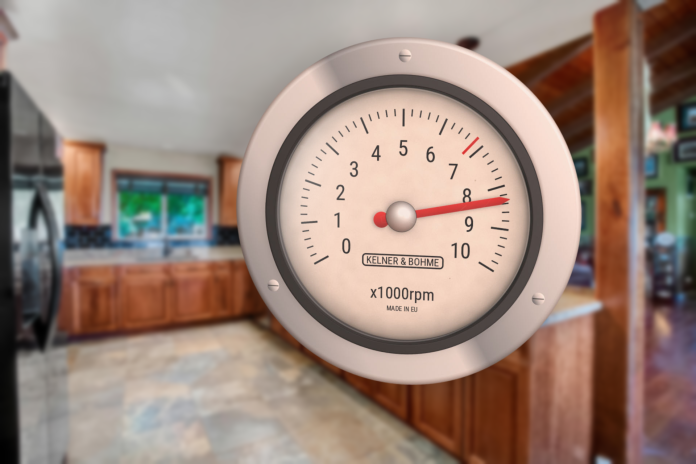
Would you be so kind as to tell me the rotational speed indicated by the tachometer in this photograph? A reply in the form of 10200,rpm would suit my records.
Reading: 8300,rpm
